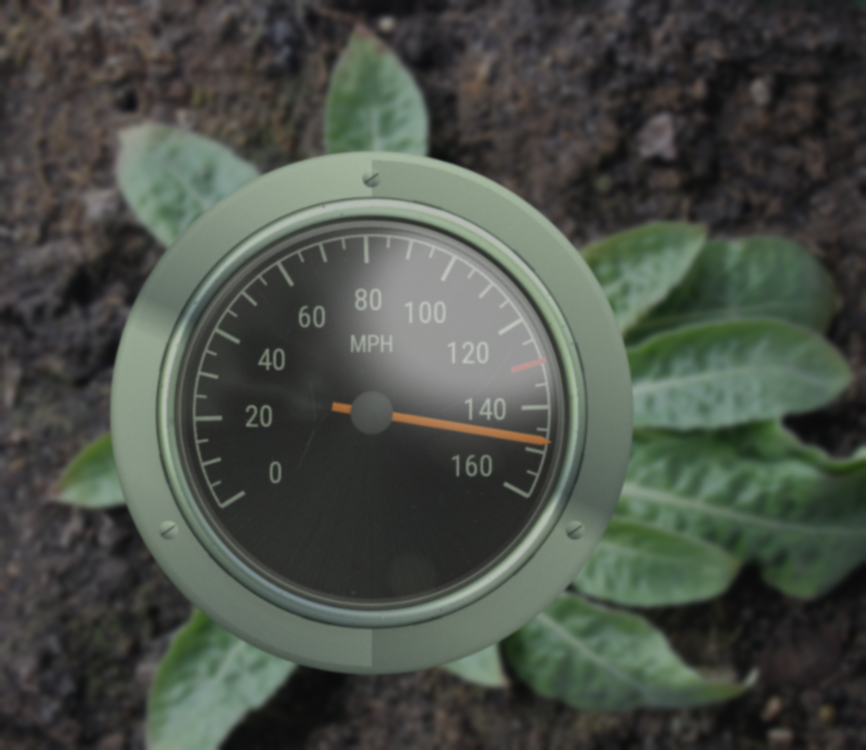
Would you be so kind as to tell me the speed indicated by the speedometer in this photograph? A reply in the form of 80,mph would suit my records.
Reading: 147.5,mph
